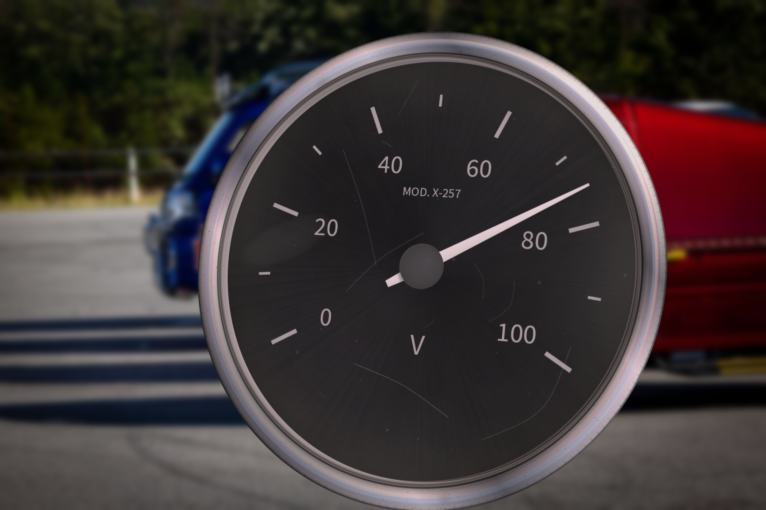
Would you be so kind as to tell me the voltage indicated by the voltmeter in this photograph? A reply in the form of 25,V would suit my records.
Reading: 75,V
